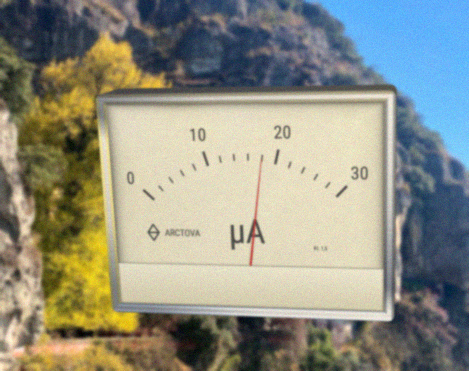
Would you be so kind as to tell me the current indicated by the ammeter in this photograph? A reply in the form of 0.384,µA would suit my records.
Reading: 18,µA
